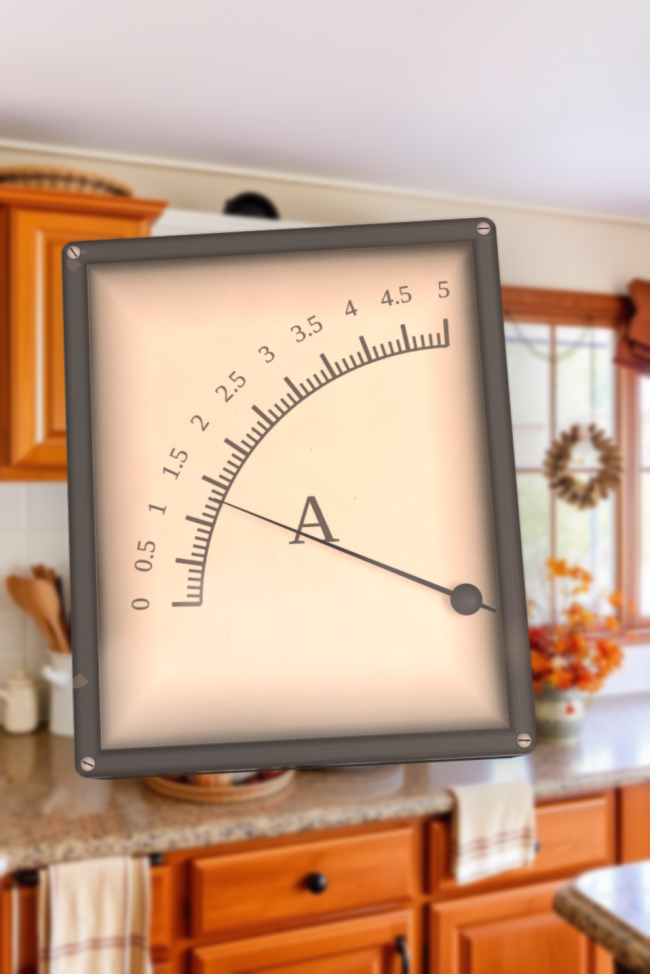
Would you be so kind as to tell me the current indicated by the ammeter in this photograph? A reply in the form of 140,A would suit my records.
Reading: 1.3,A
